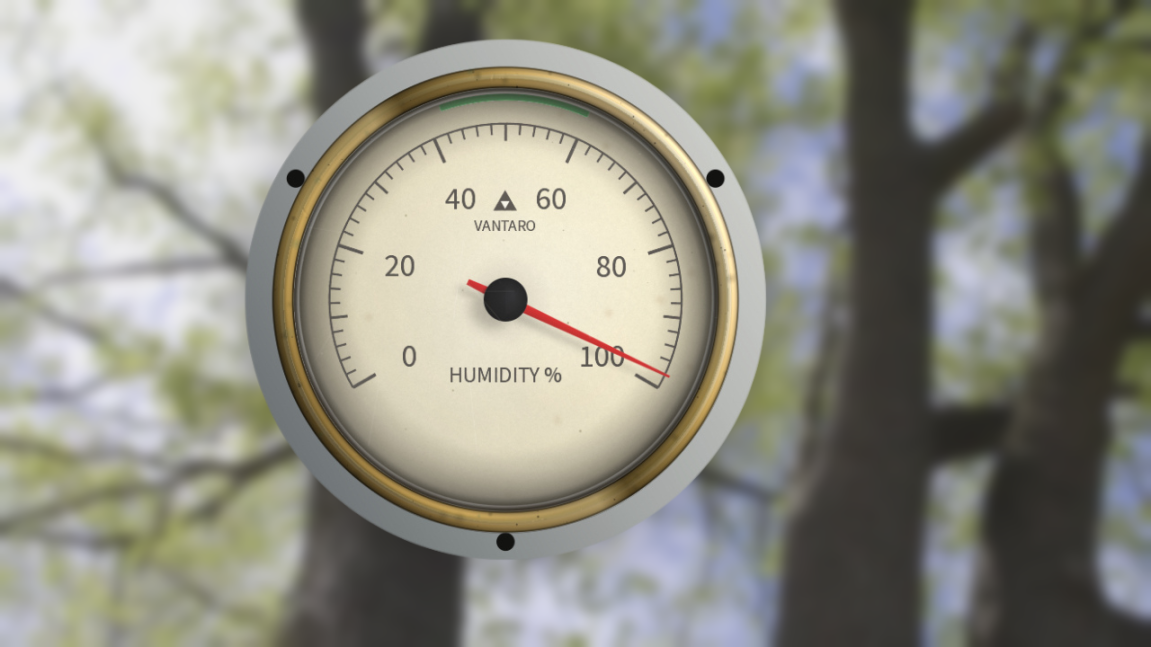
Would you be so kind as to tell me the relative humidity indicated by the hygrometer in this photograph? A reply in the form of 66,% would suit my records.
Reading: 98,%
